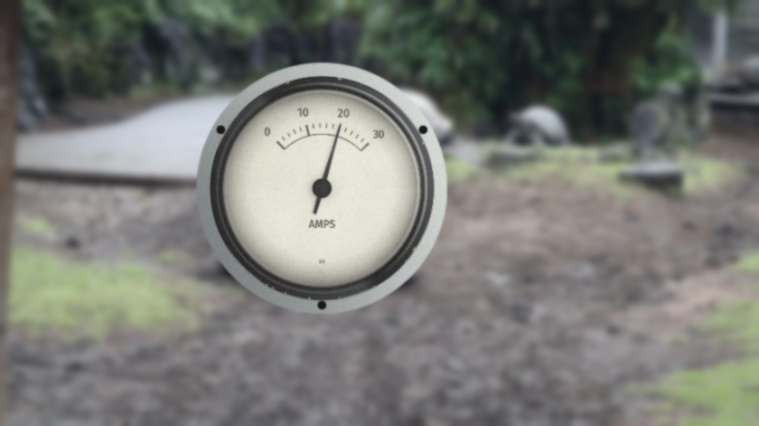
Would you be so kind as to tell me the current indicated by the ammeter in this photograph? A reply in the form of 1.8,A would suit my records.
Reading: 20,A
